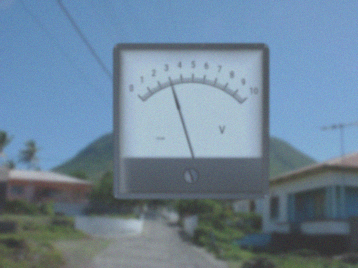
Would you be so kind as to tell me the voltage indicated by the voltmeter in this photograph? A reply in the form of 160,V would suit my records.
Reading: 3,V
